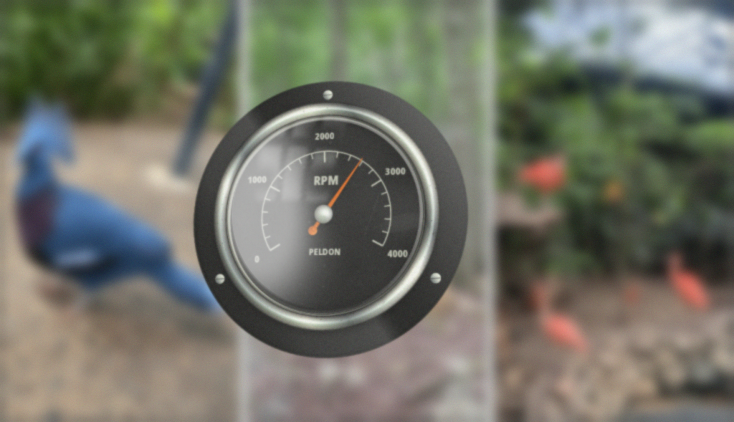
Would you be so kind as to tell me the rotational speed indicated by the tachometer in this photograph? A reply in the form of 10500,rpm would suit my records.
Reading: 2600,rpm
